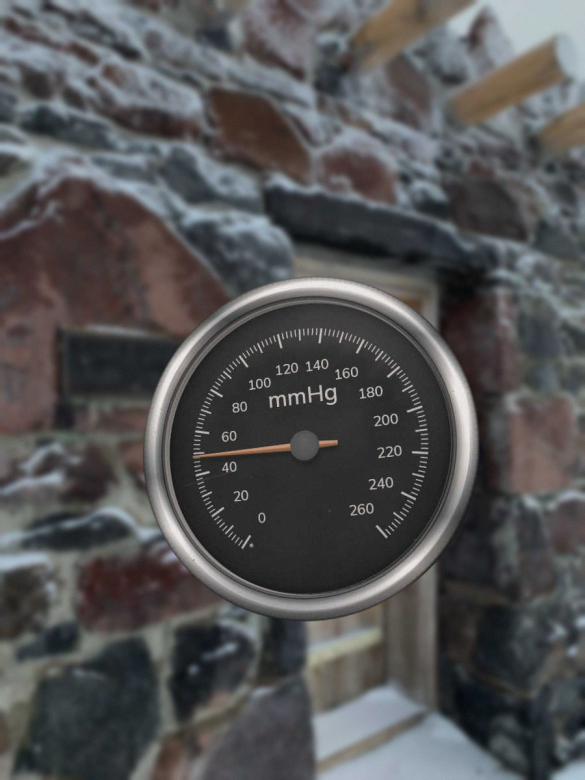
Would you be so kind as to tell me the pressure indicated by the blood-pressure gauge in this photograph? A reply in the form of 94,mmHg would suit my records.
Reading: 48,mmHg
